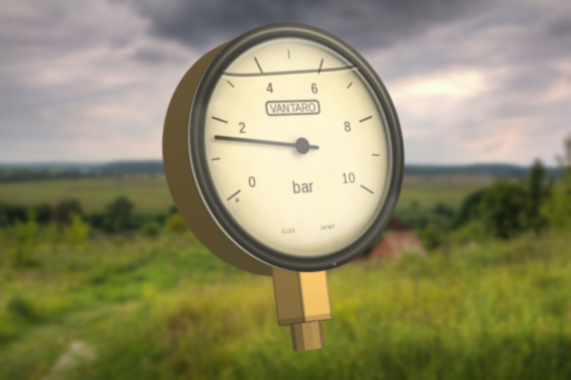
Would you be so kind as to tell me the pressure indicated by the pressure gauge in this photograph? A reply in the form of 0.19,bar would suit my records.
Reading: 1.5,bar
